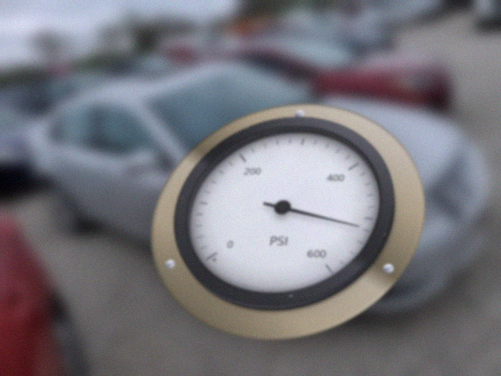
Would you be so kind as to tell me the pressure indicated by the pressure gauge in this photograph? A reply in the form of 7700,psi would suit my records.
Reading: 520,psi
